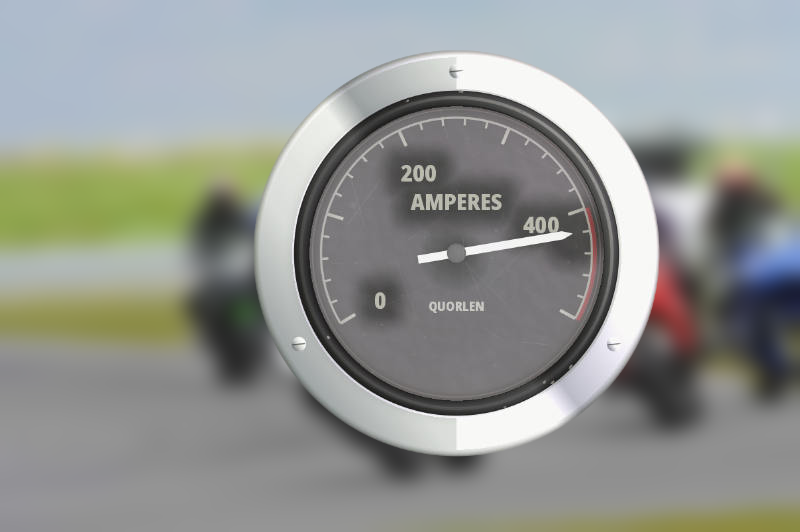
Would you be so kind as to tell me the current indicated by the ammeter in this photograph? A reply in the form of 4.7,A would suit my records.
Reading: 420,A
